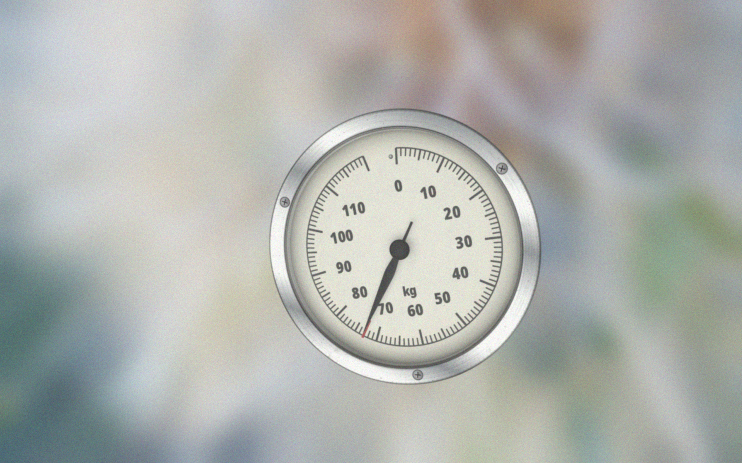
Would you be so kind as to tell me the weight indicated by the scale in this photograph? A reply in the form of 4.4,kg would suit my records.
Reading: 73,kg
